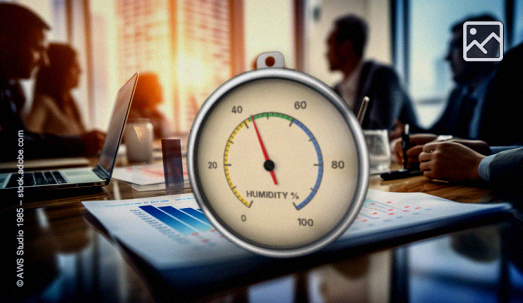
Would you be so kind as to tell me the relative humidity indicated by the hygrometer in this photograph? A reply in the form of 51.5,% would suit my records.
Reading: 44,%
